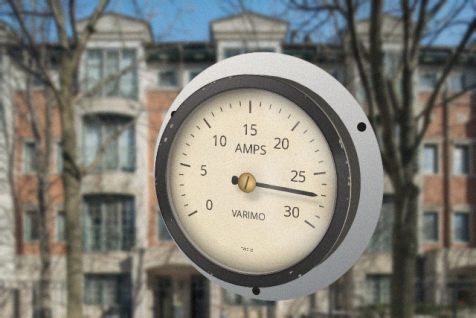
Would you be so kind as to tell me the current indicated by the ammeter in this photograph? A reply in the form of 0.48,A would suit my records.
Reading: 27,A
